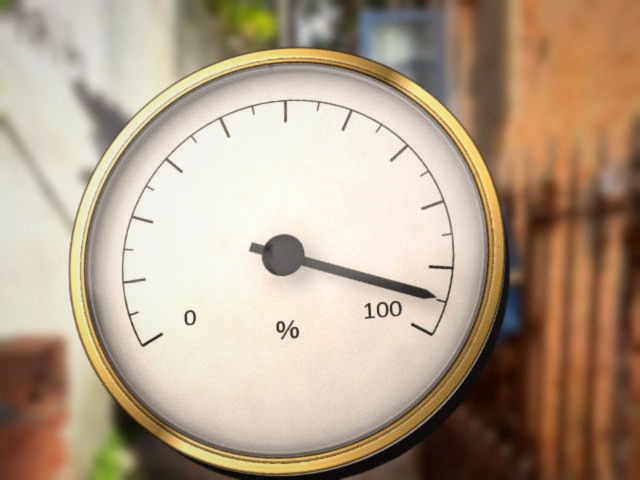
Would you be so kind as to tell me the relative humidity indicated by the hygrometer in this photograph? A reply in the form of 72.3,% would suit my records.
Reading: 95,%
